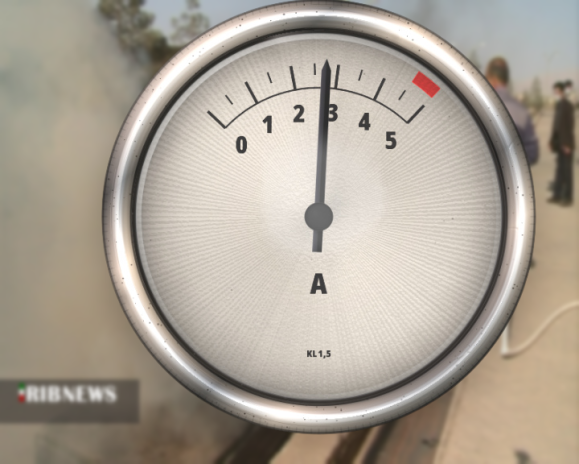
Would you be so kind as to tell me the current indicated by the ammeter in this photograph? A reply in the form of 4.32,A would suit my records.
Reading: 2.75,A
